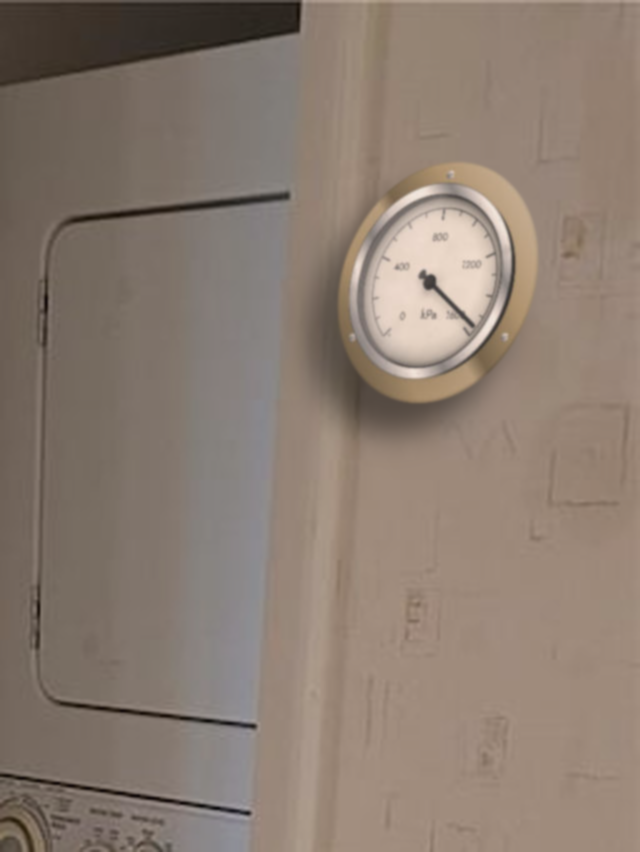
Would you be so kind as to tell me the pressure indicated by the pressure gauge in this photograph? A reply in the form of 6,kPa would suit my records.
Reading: 1550,kPa
